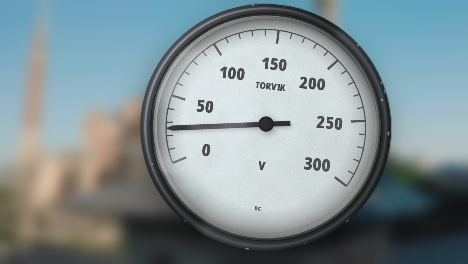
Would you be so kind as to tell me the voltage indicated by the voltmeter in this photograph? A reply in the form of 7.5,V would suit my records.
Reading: 25,V
